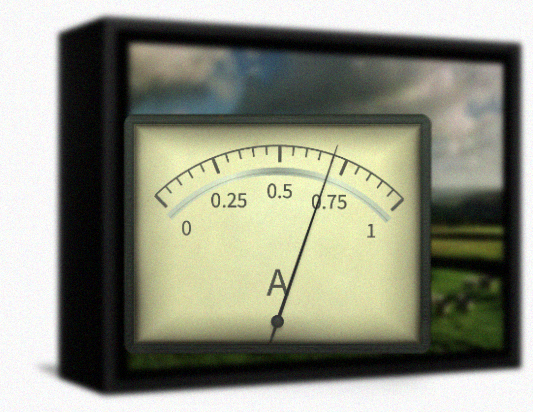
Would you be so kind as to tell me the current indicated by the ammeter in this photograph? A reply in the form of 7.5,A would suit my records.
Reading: 0.7,A
